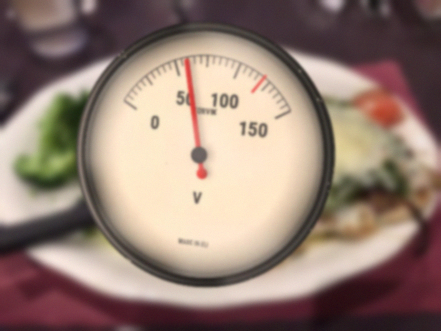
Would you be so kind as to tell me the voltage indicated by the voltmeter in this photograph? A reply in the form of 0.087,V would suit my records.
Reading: 60,V
